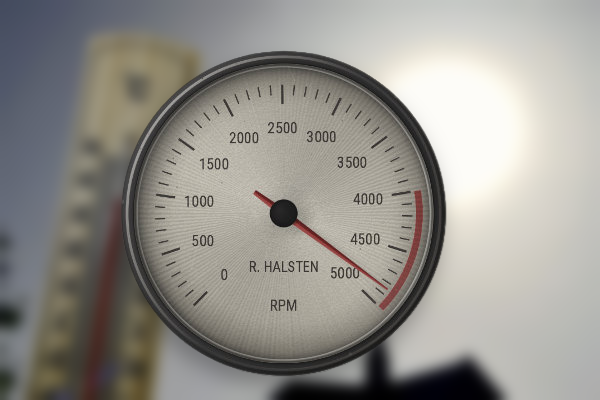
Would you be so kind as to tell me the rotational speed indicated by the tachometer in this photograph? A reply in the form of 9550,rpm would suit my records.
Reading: 4850,rpm
